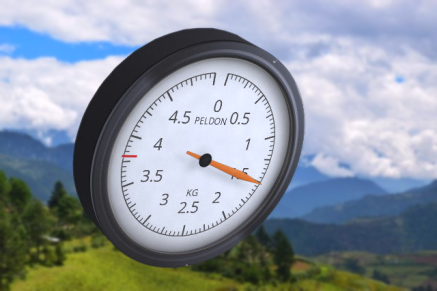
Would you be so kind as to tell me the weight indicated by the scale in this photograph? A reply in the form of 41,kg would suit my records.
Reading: 1.5,kg
